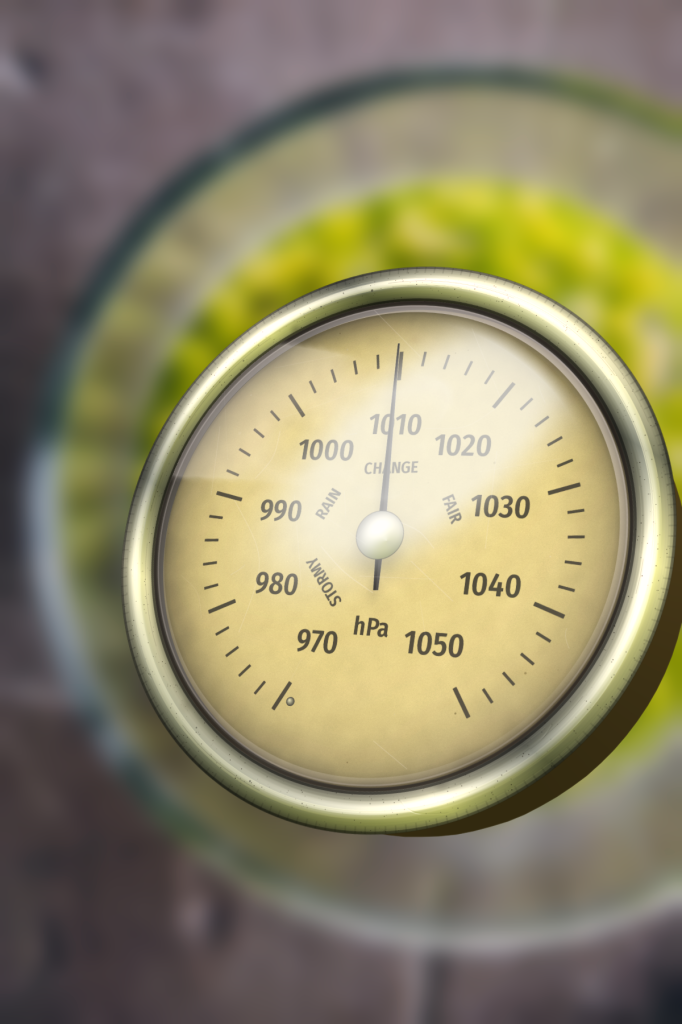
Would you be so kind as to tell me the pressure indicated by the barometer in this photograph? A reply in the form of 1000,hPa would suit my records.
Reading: 1010,hPa
